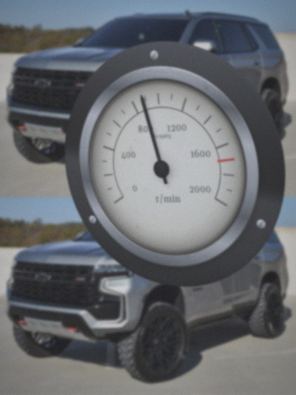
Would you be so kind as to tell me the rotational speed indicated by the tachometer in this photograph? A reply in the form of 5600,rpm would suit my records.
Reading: 900,rpm
